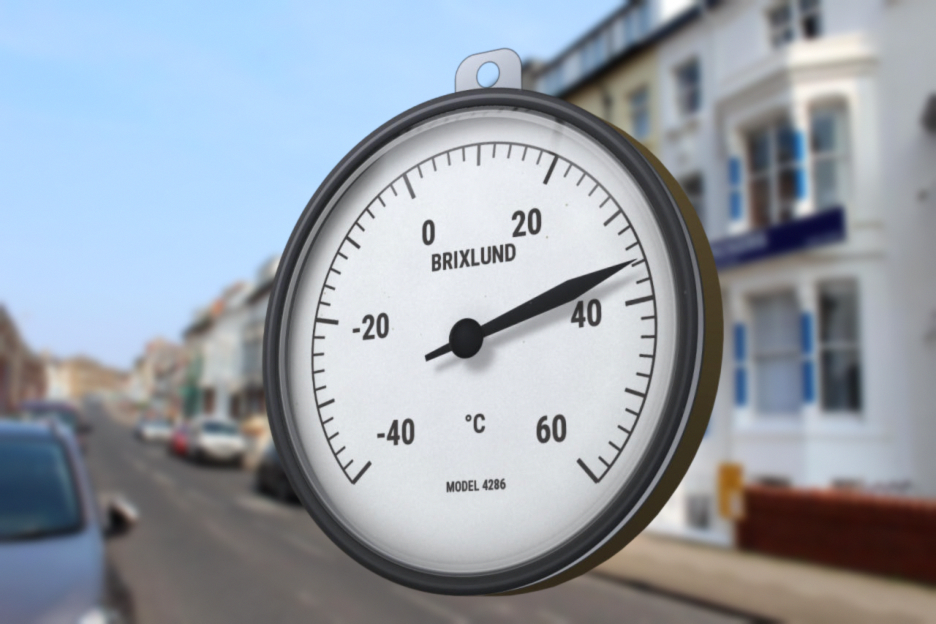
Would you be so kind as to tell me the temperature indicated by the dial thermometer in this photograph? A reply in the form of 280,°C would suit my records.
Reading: 36,°C
